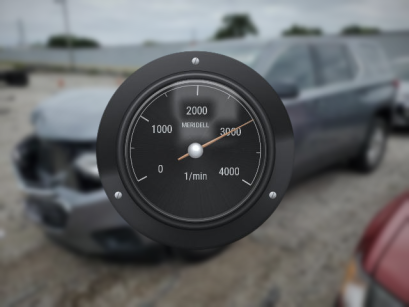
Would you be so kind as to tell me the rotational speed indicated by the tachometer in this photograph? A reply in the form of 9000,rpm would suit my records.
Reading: 3000,rpm
